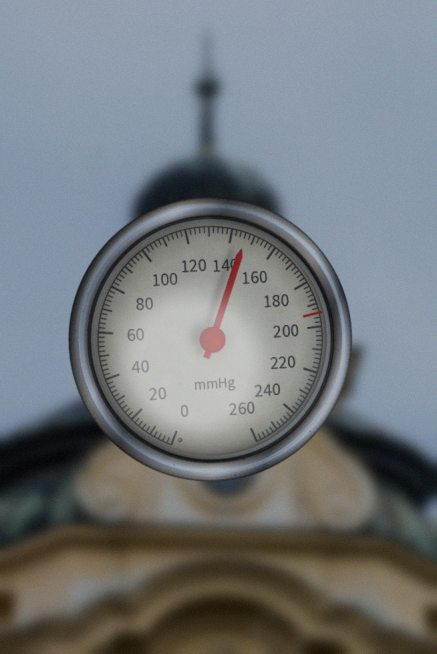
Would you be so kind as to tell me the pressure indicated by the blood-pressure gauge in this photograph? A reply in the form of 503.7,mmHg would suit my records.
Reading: 146,mmHg
